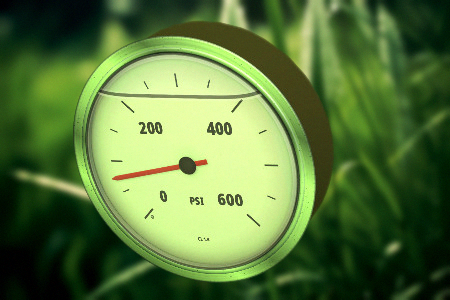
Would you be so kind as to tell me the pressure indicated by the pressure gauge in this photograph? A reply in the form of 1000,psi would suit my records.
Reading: 75,psi
